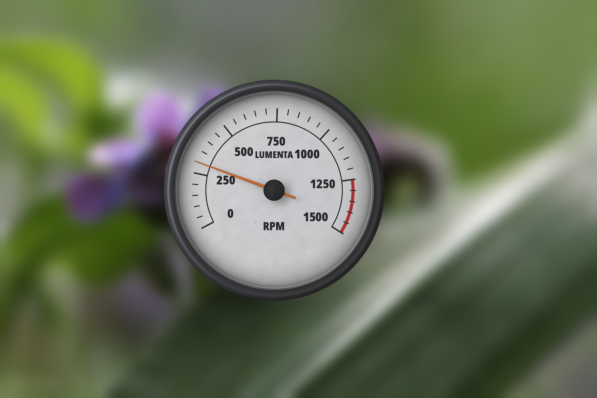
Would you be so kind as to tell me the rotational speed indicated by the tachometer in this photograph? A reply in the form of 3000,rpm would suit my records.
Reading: 300,rpm
